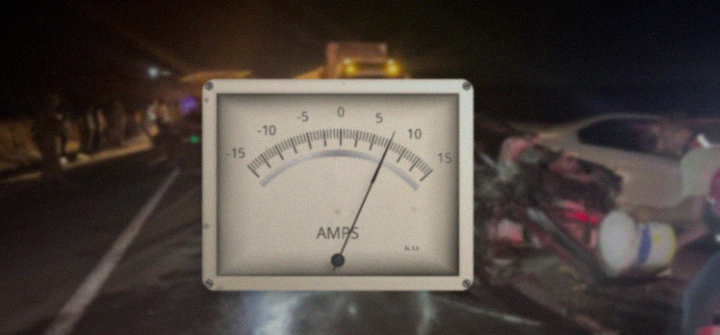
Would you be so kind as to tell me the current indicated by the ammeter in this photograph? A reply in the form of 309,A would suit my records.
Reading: 7.5,A
